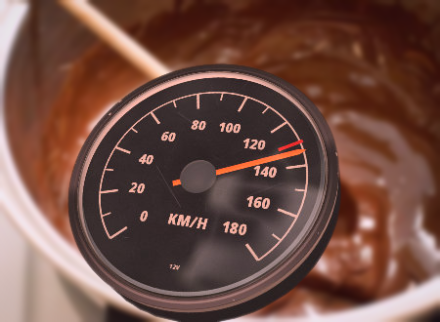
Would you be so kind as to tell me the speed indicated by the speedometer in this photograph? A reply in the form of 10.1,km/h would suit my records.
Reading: 135,km/h
